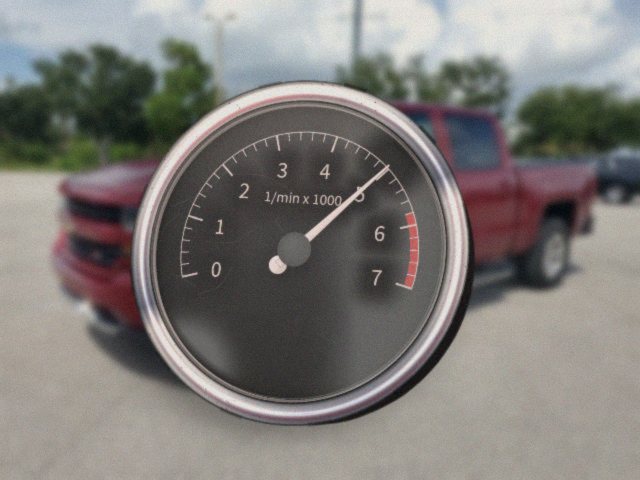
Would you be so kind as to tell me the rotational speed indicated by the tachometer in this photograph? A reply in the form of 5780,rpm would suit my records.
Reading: 5000,rpm
